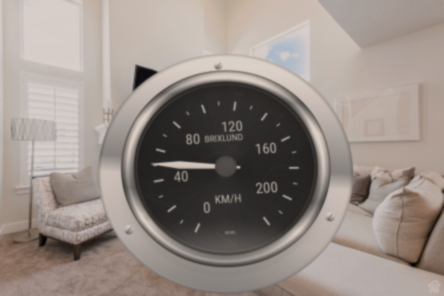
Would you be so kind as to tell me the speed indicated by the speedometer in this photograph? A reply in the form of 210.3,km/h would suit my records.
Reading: 50,km/h
